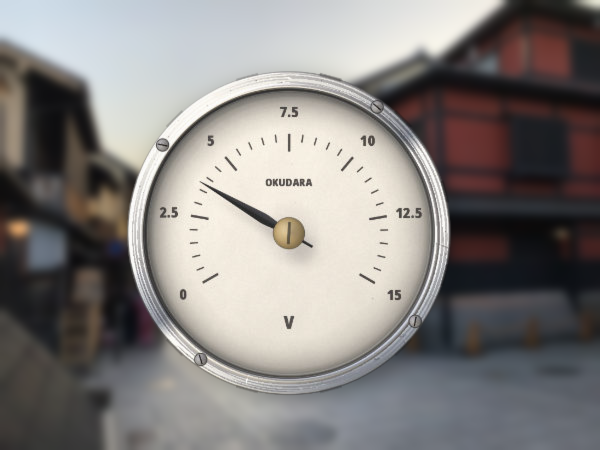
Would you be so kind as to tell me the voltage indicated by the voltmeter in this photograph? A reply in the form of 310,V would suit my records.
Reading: 3.75,V
